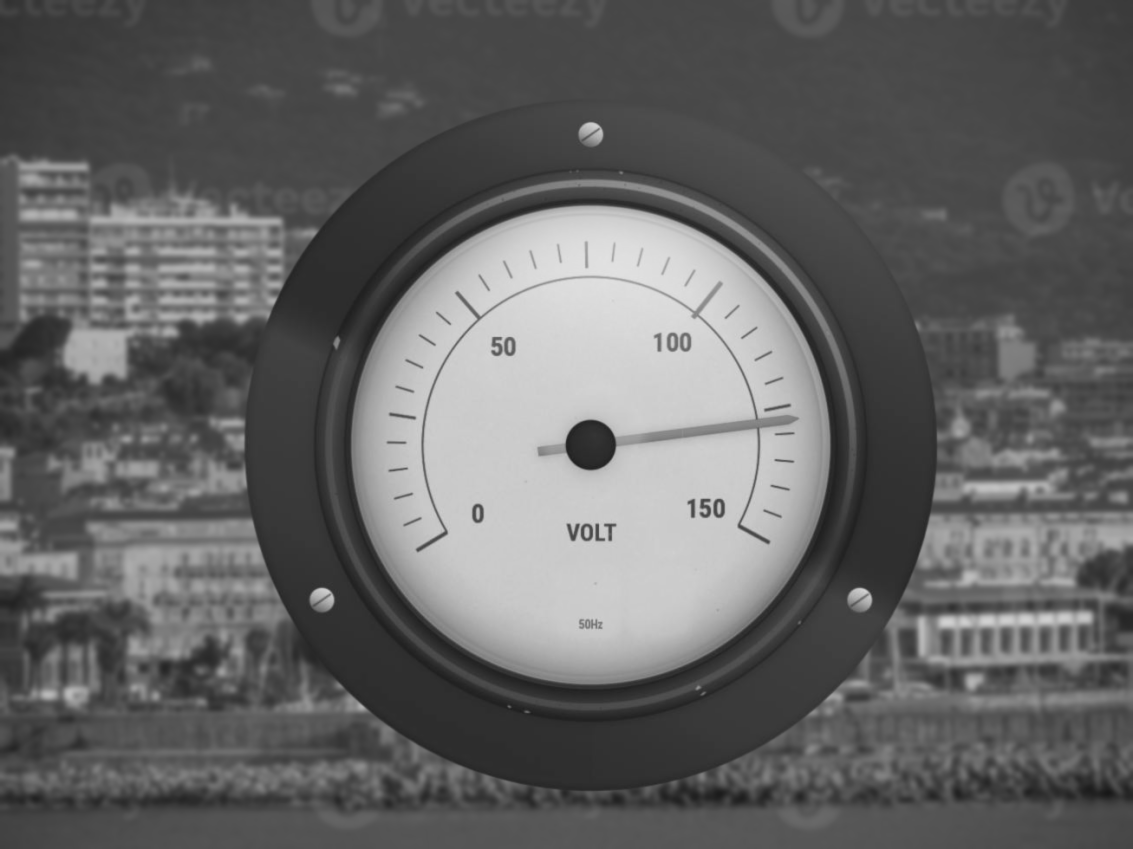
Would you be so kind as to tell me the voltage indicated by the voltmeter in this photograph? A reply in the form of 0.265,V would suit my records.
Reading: 127.5,V
